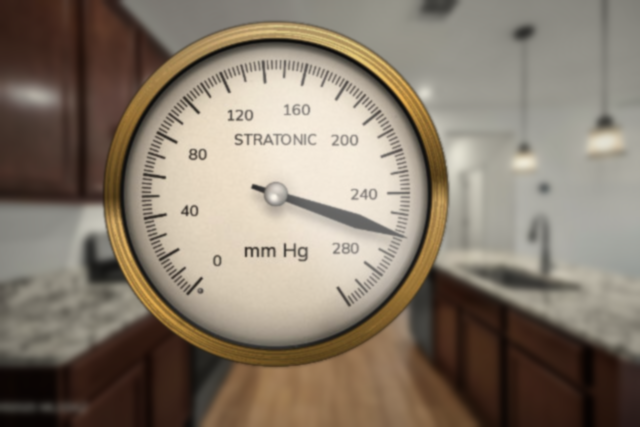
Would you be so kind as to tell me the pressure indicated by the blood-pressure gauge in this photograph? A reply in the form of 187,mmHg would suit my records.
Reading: 260,mmHg
